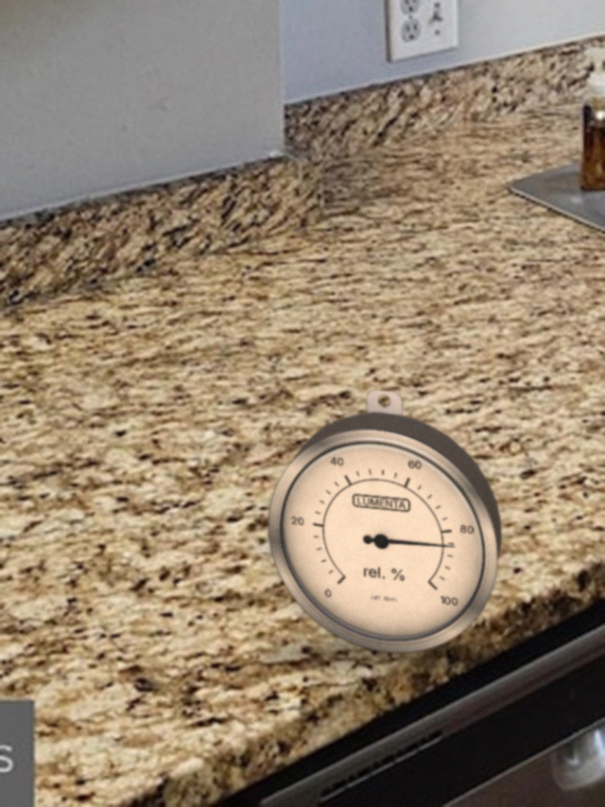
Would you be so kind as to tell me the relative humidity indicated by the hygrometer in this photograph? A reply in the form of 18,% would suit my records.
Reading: 84,%
